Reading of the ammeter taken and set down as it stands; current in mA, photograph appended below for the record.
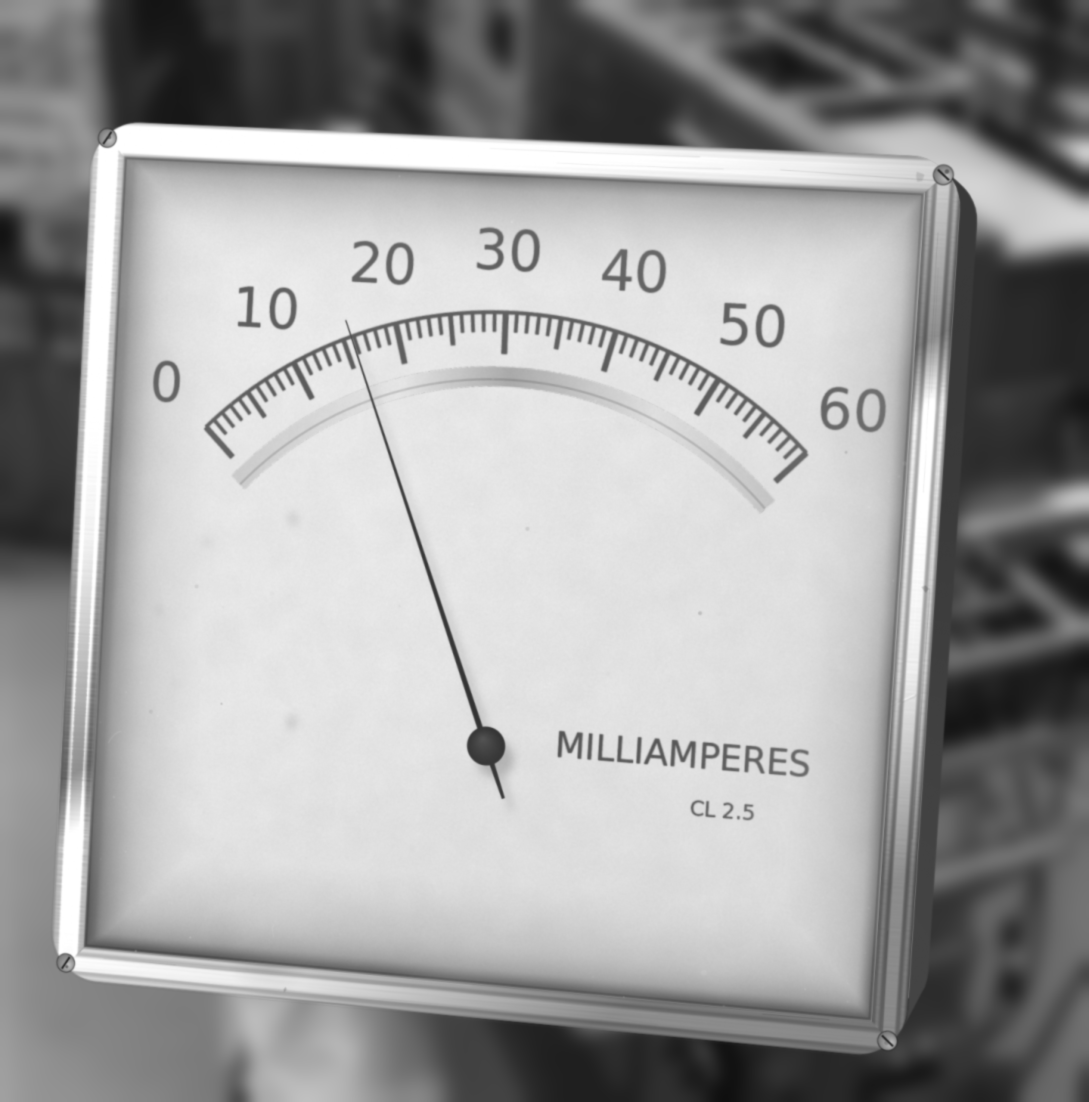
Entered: 16 mA
